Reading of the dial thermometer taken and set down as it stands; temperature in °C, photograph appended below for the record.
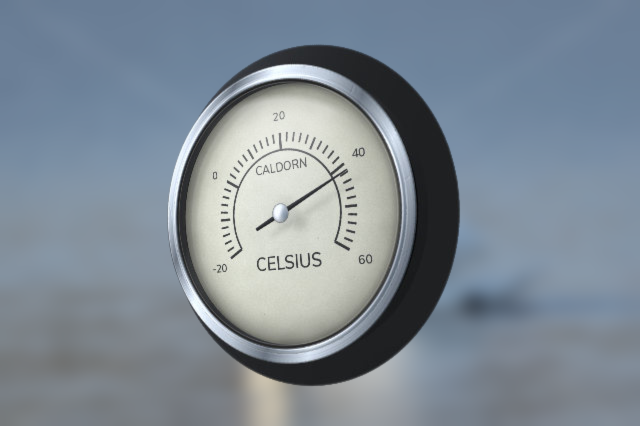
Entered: 42 °C
